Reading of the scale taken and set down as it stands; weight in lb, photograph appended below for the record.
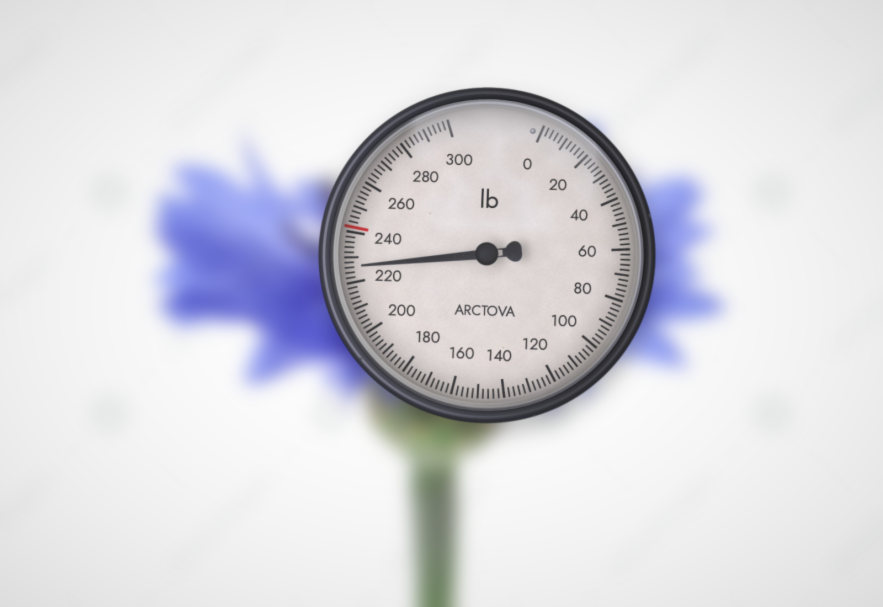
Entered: 226 lb
